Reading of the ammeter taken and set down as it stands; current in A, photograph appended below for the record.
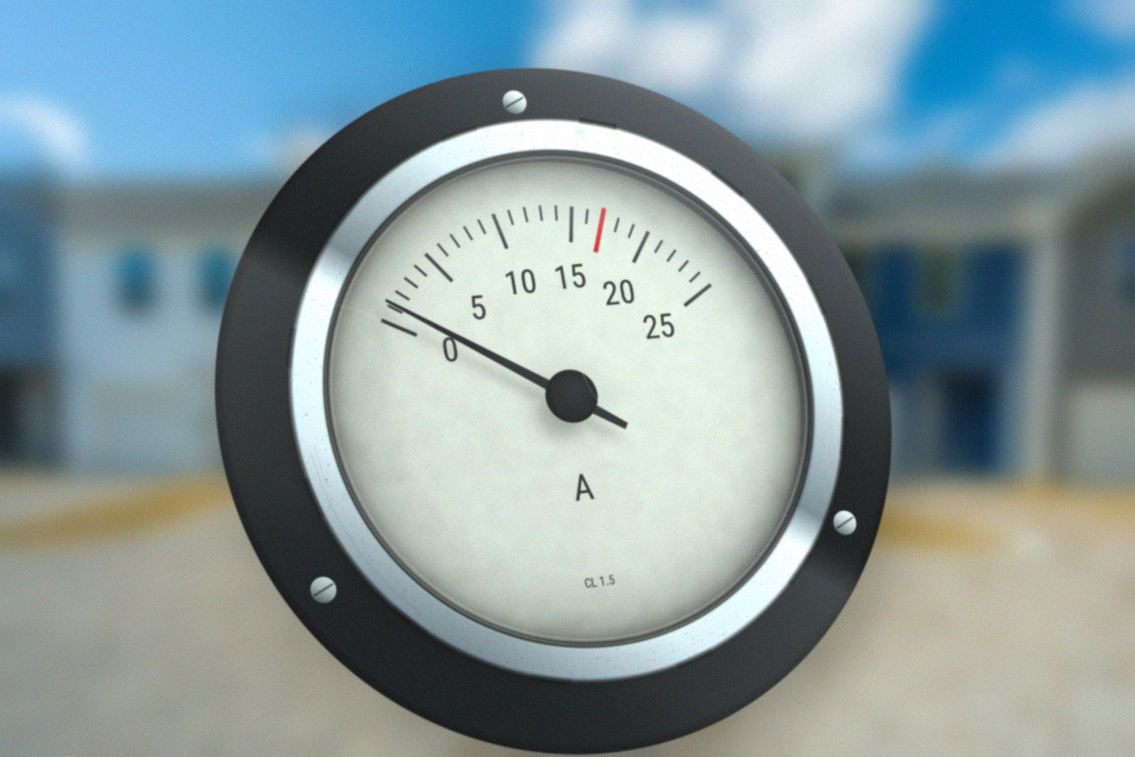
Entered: 1 A
